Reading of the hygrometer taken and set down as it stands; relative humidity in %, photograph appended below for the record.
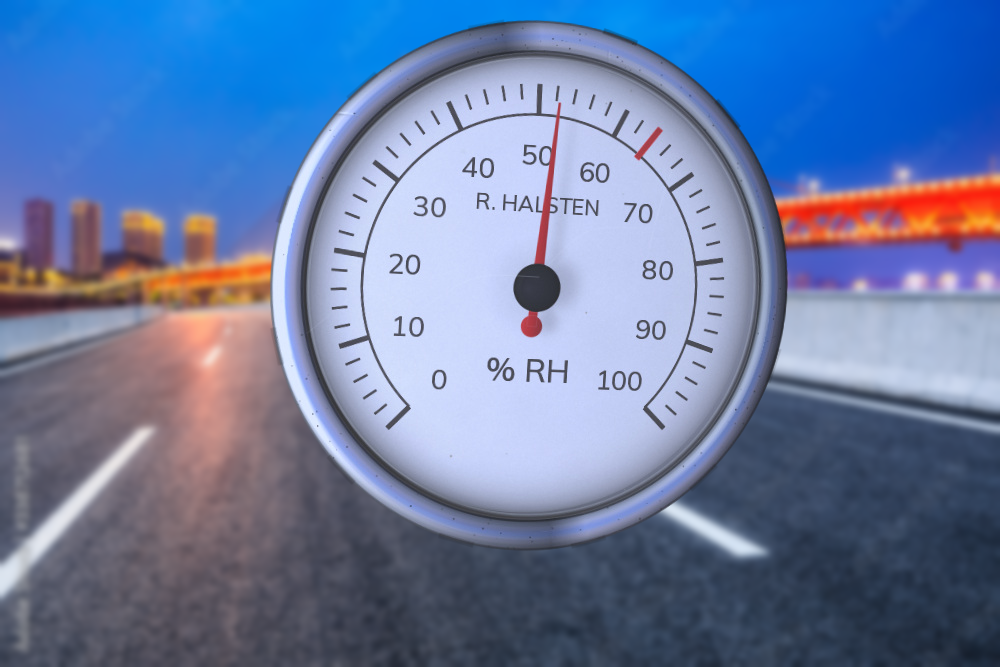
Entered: 52 %
